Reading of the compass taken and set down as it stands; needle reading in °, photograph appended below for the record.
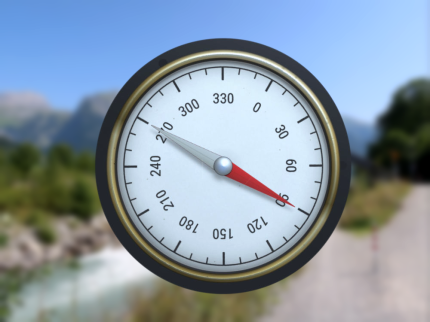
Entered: 90 °
